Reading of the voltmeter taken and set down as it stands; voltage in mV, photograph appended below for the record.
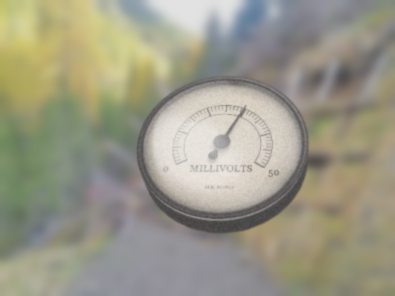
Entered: 30 mV
